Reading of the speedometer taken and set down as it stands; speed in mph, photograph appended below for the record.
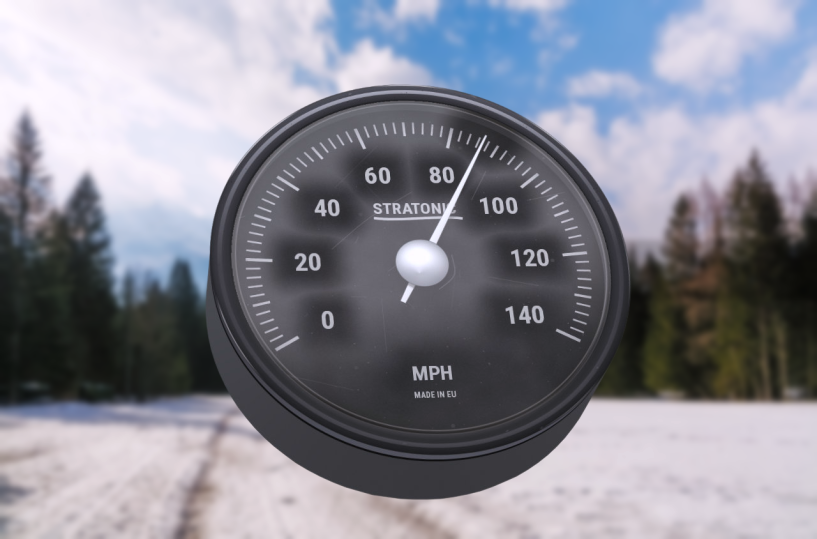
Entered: 87 mph
